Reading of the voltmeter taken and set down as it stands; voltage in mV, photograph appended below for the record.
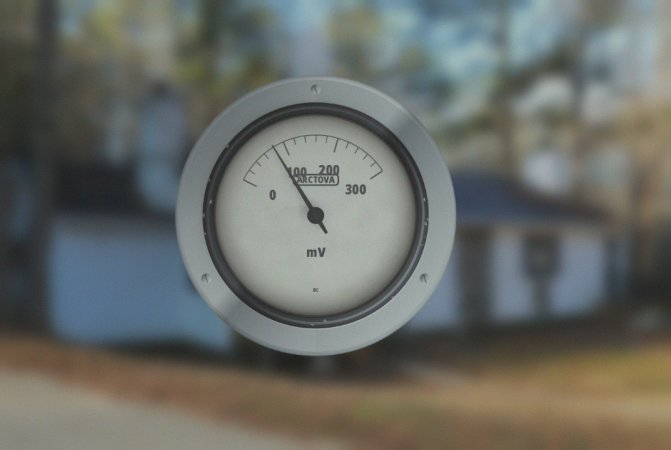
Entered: 80 mV
